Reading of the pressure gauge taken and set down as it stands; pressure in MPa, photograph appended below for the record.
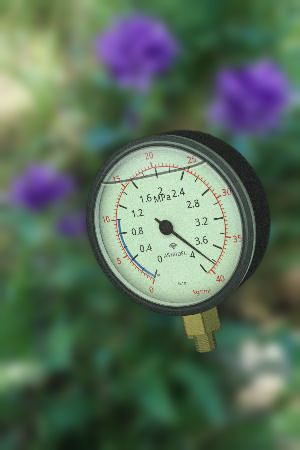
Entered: 3.8 MPa
